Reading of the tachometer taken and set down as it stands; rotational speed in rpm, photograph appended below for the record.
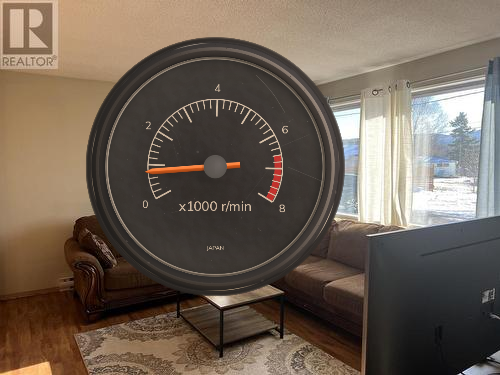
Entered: 800 rpm
